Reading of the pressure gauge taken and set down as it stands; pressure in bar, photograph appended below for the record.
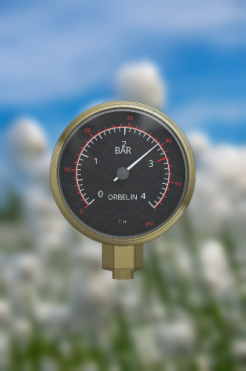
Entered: 2.7 bar
